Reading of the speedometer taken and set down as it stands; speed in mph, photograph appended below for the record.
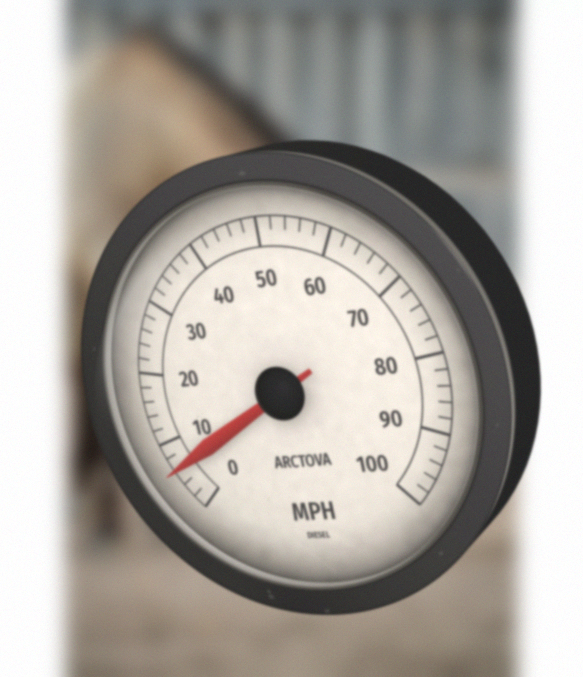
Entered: 6 mph
